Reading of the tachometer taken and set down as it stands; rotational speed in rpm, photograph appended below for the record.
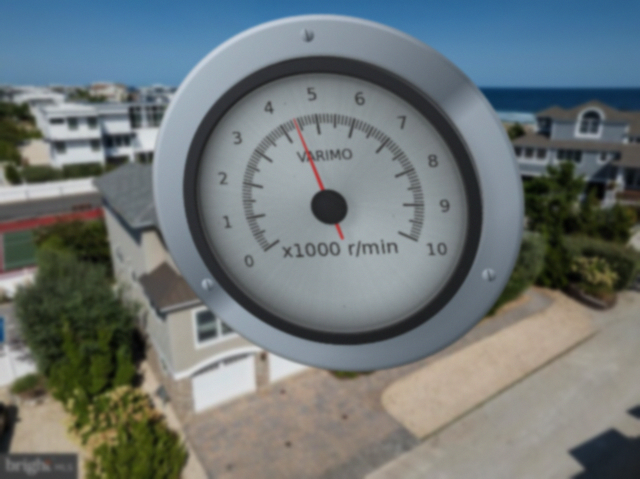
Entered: 4500 rpm
